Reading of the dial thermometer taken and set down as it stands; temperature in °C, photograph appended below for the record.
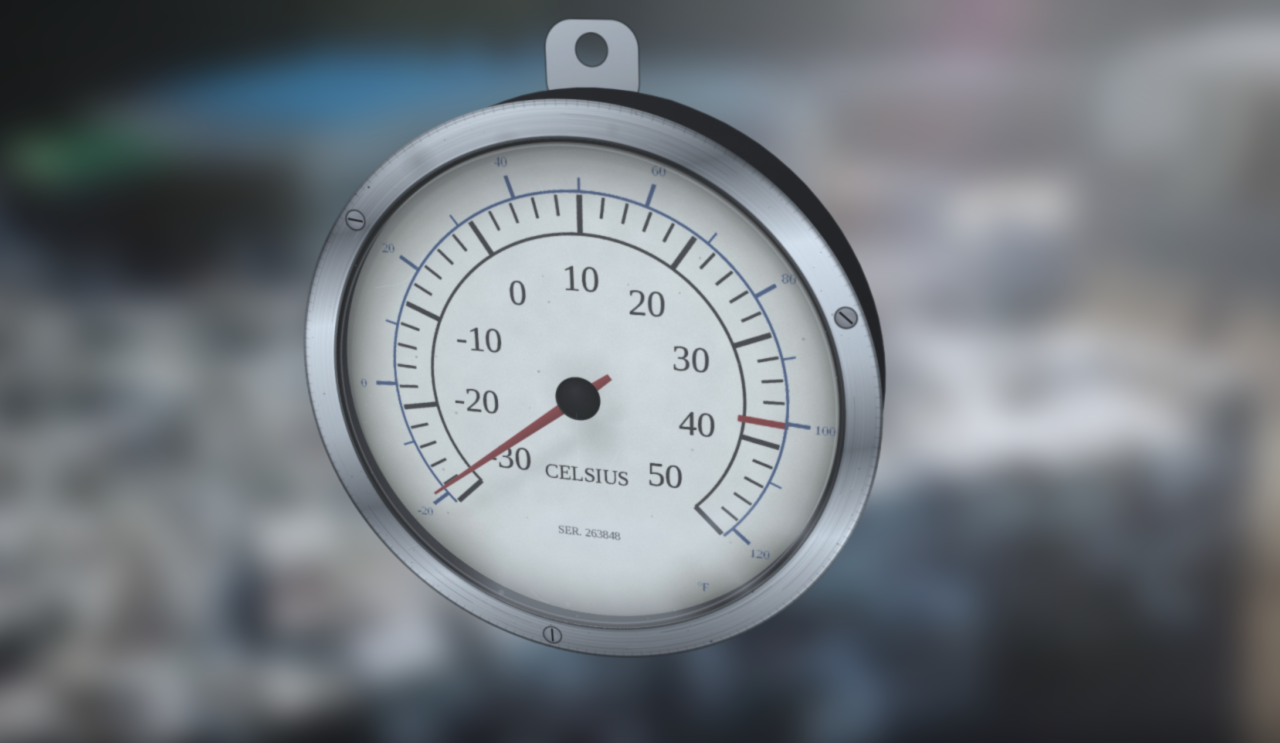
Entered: -28 °C
